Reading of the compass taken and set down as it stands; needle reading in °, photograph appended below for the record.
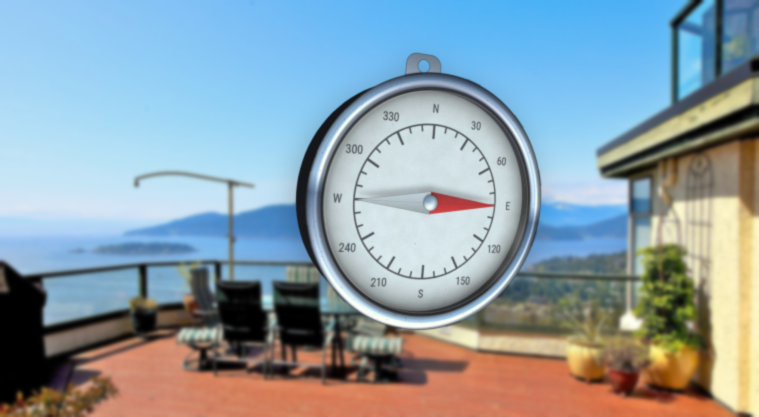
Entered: 90 °
